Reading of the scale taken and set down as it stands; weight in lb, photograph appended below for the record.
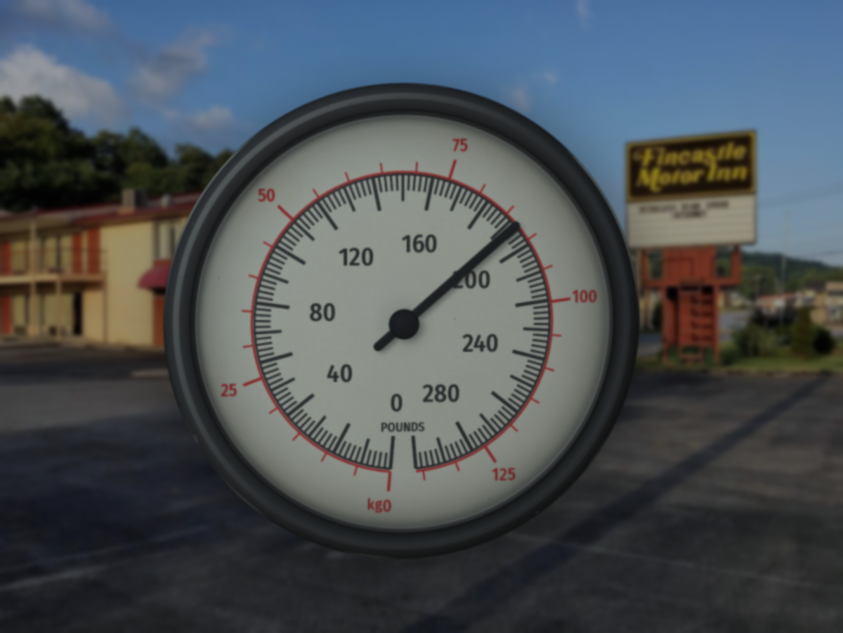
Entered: 192 lb
